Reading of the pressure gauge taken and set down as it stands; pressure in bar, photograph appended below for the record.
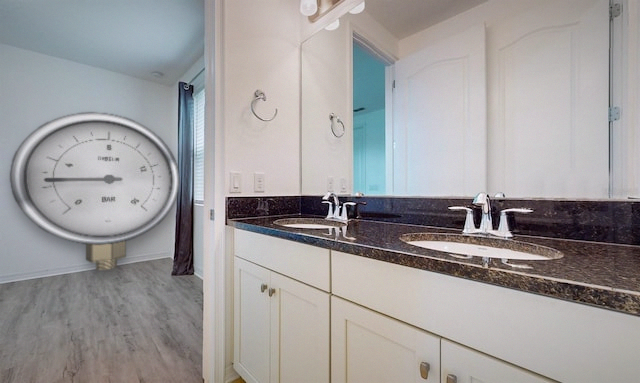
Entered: 2.5 bar
